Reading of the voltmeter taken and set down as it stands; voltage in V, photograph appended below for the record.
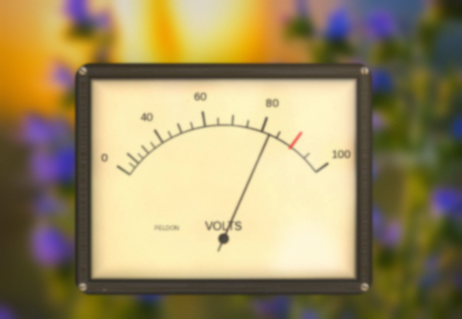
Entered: 82.5 V
